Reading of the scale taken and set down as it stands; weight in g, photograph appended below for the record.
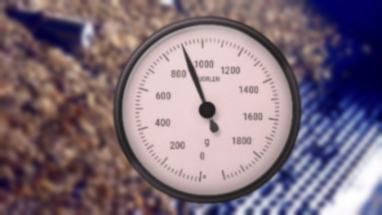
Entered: 900 g
